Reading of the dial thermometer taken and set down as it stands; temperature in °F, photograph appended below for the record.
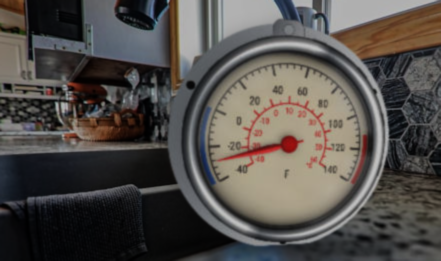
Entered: -28 °F
